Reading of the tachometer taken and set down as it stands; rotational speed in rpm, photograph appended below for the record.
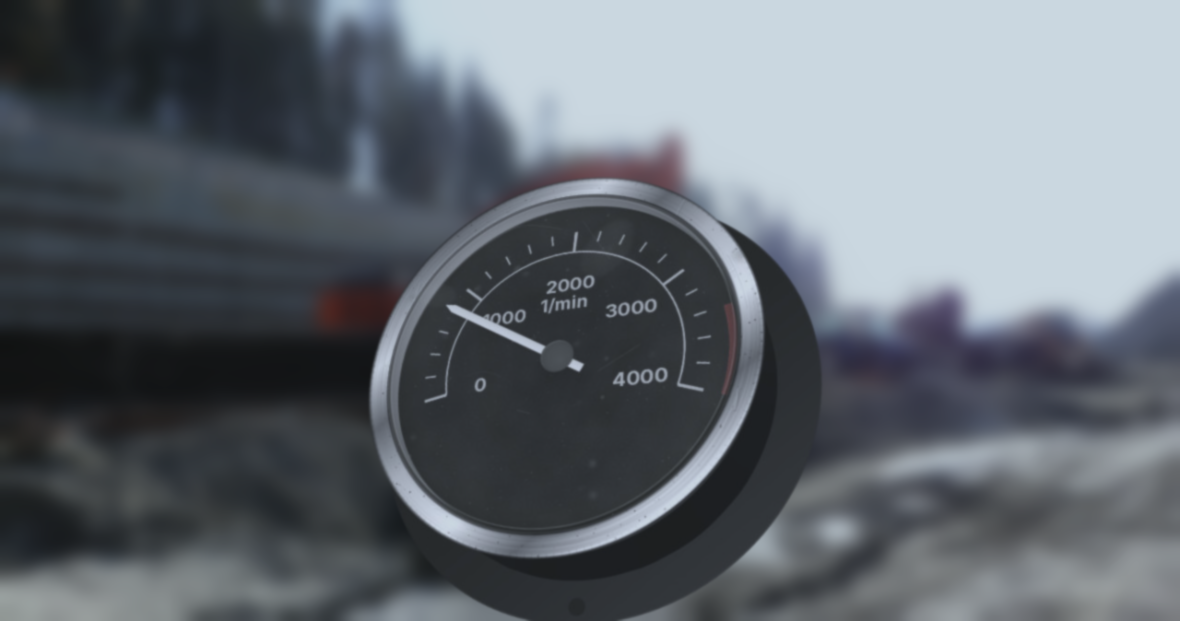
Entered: 800 rpm
